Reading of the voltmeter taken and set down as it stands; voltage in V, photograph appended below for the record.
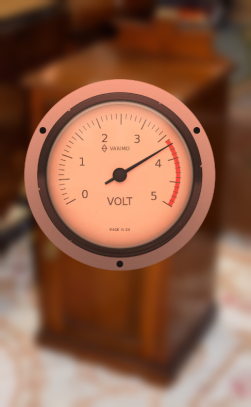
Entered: 3.7 V
